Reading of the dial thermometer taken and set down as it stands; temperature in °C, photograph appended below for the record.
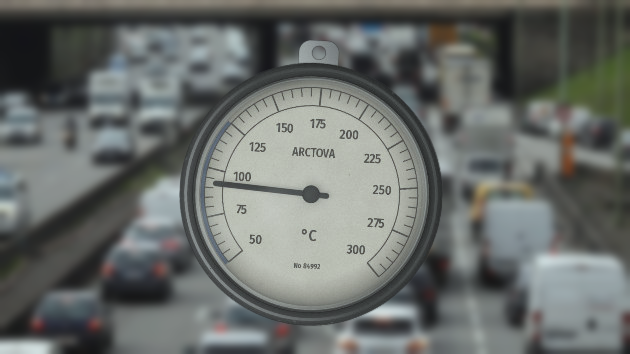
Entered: 92.5 °C
